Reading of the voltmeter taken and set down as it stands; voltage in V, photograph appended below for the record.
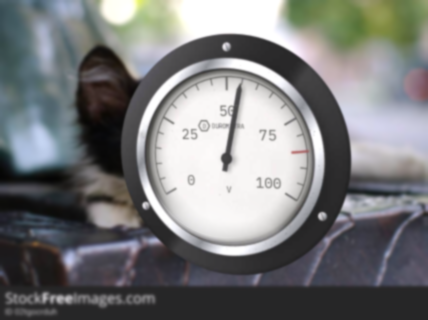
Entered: 55 V
